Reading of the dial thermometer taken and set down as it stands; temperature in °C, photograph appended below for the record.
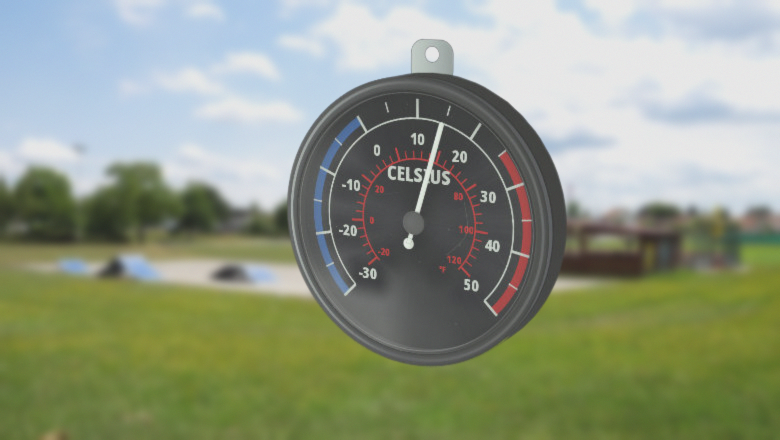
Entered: 15 °C
